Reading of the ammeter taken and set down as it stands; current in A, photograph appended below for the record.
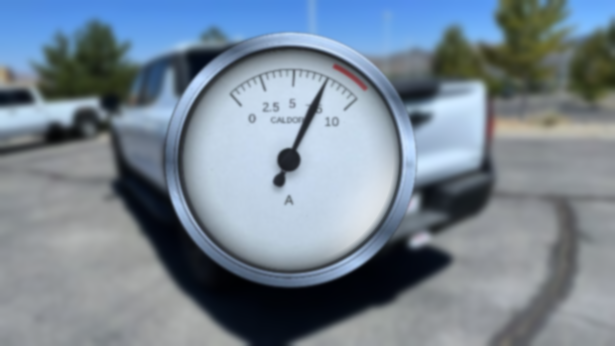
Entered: 7.5 A
